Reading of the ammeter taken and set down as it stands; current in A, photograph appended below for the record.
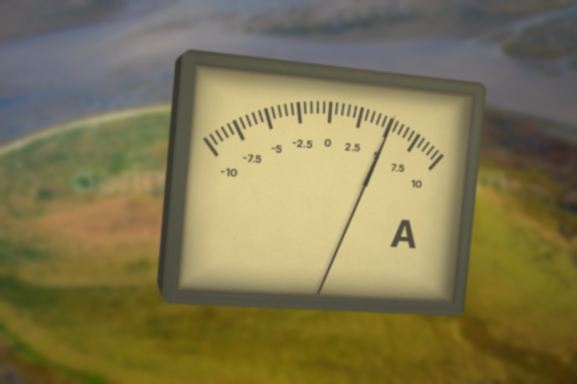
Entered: 5 A
